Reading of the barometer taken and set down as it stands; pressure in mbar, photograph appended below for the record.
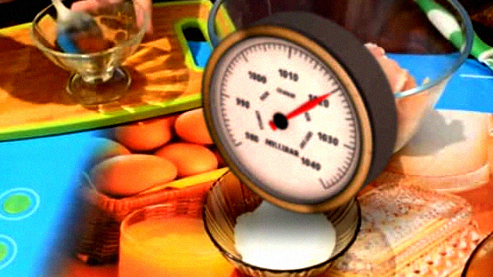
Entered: 1020 mbar
